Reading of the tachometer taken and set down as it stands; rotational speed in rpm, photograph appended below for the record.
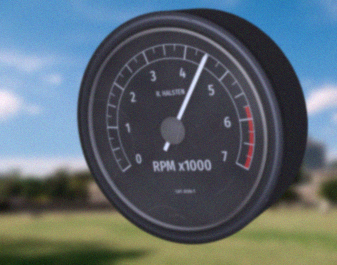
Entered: 4500 rpm
